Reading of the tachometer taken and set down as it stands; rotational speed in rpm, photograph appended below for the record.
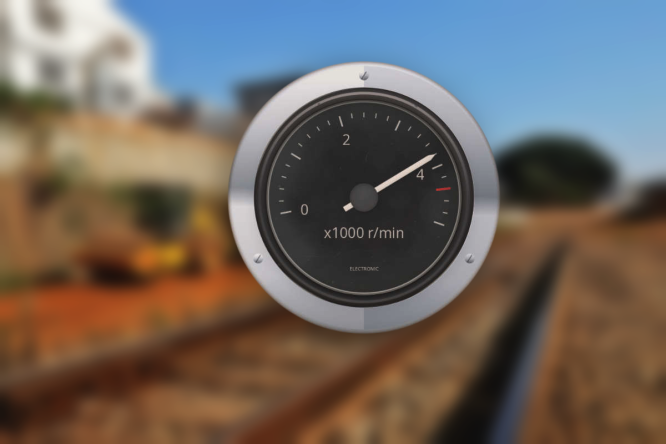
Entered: 3800 rpm
